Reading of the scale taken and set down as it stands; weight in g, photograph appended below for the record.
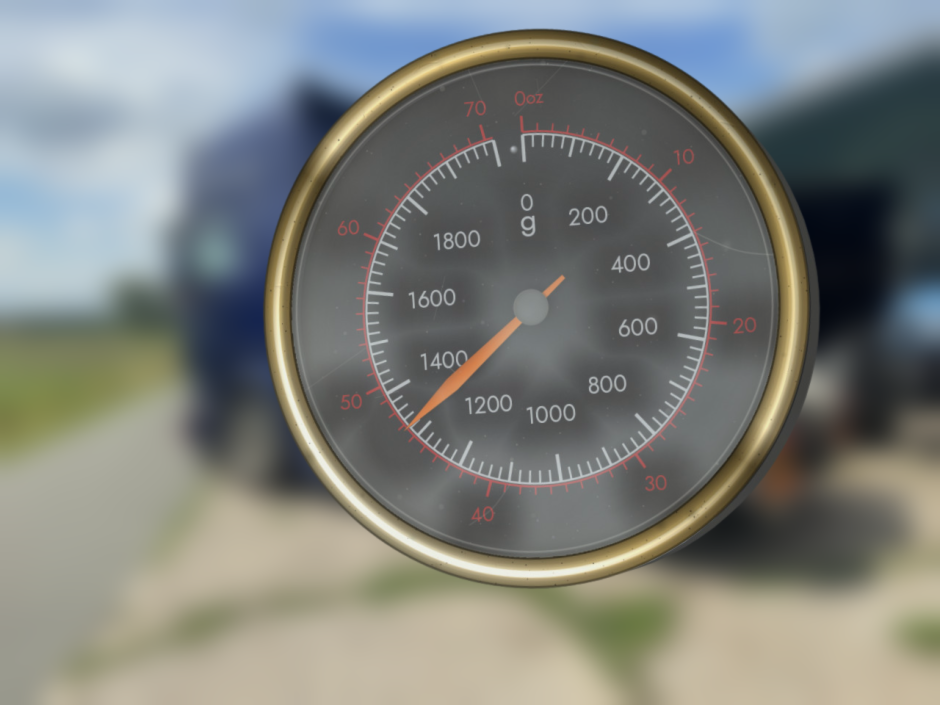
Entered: 1320 g
